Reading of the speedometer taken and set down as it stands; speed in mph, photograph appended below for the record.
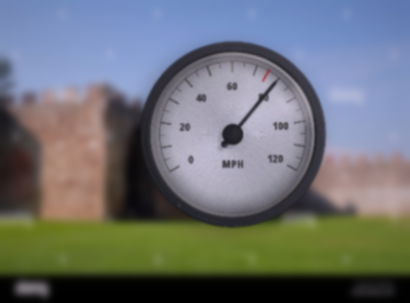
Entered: 80 mph
